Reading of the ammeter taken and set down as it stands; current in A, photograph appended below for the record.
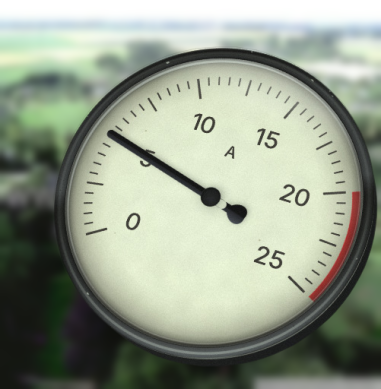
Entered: 5 A
